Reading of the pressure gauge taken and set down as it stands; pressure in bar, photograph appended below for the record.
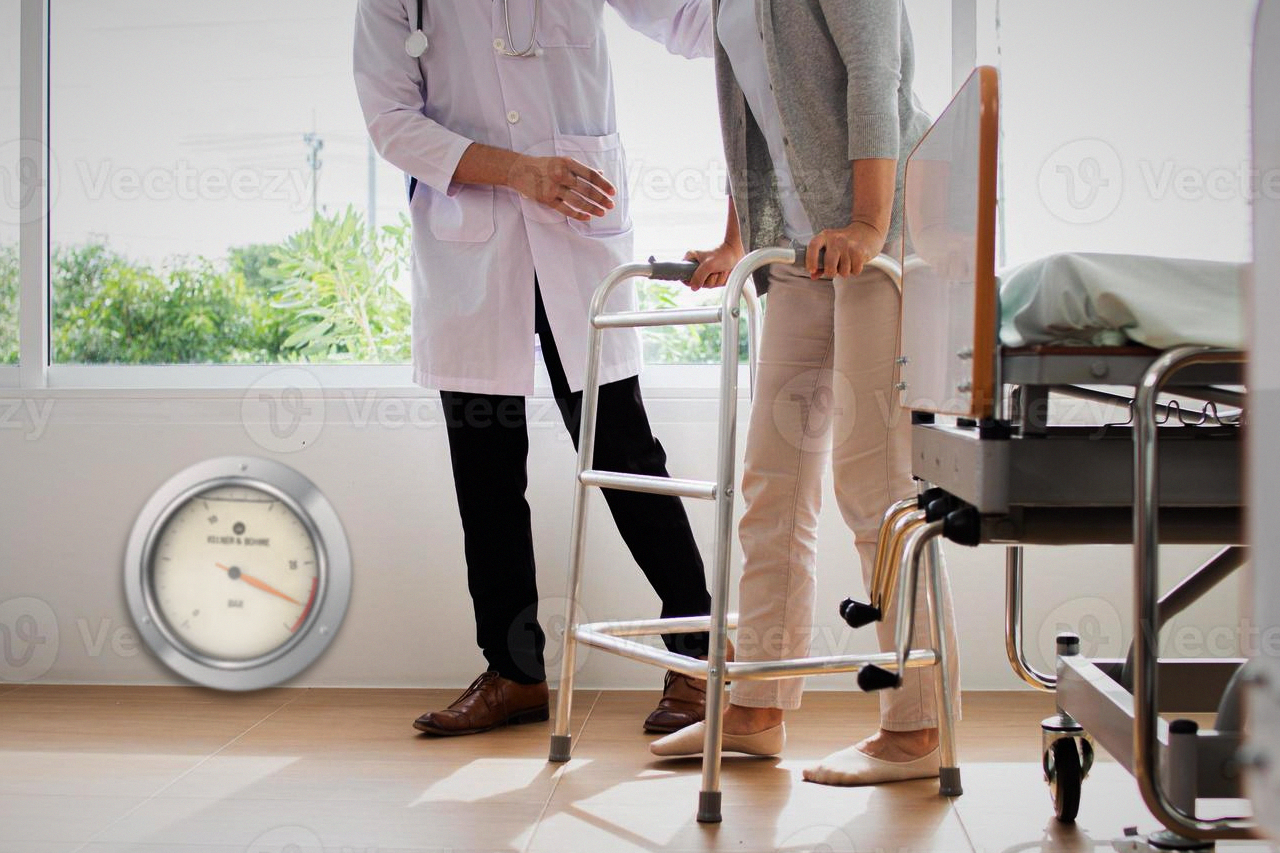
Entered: 23 bar
